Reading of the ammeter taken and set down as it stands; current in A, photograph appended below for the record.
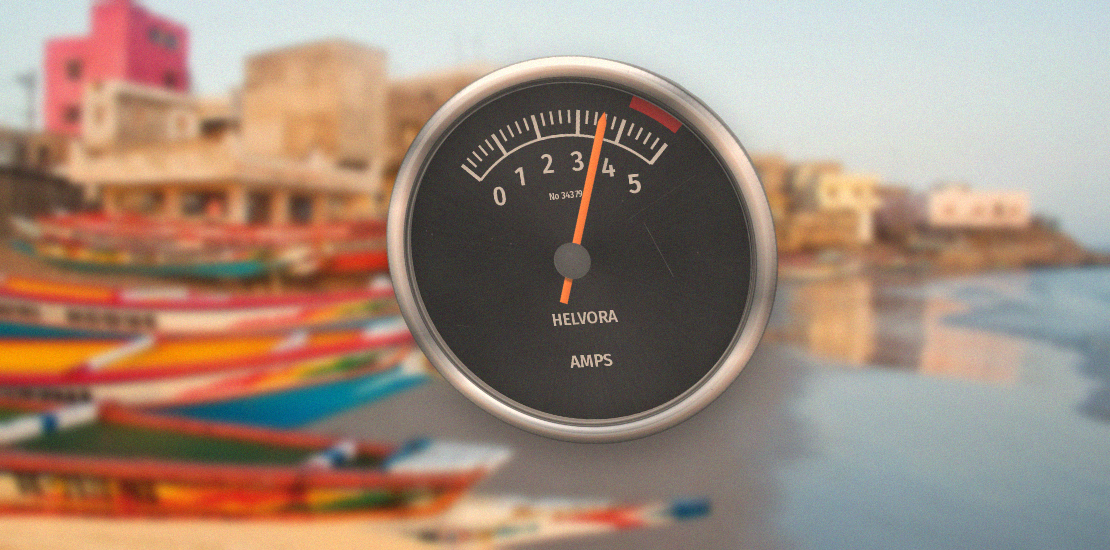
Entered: 3.6 A
